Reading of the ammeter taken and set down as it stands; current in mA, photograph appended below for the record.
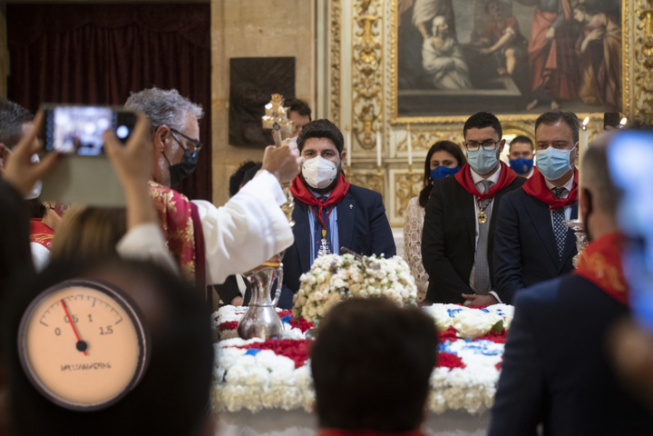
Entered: 0.5 mA
